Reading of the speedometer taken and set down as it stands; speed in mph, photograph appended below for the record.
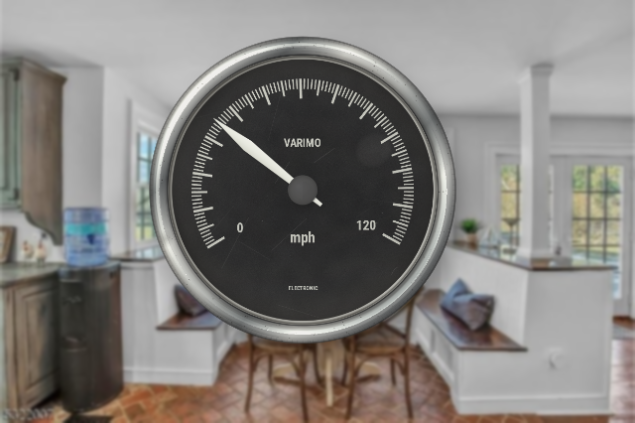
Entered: 35 mph
